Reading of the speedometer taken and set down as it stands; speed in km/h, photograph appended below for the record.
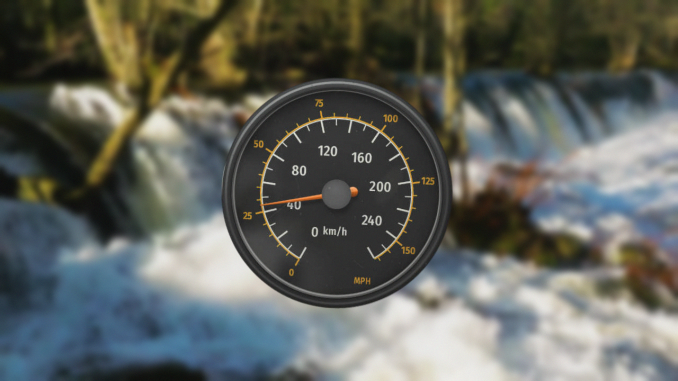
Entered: 45 km/h
